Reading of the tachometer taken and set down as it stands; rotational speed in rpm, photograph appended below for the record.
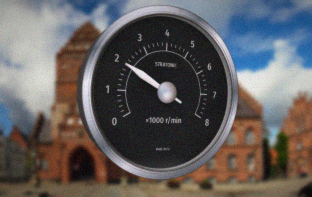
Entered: 2000 rpm
